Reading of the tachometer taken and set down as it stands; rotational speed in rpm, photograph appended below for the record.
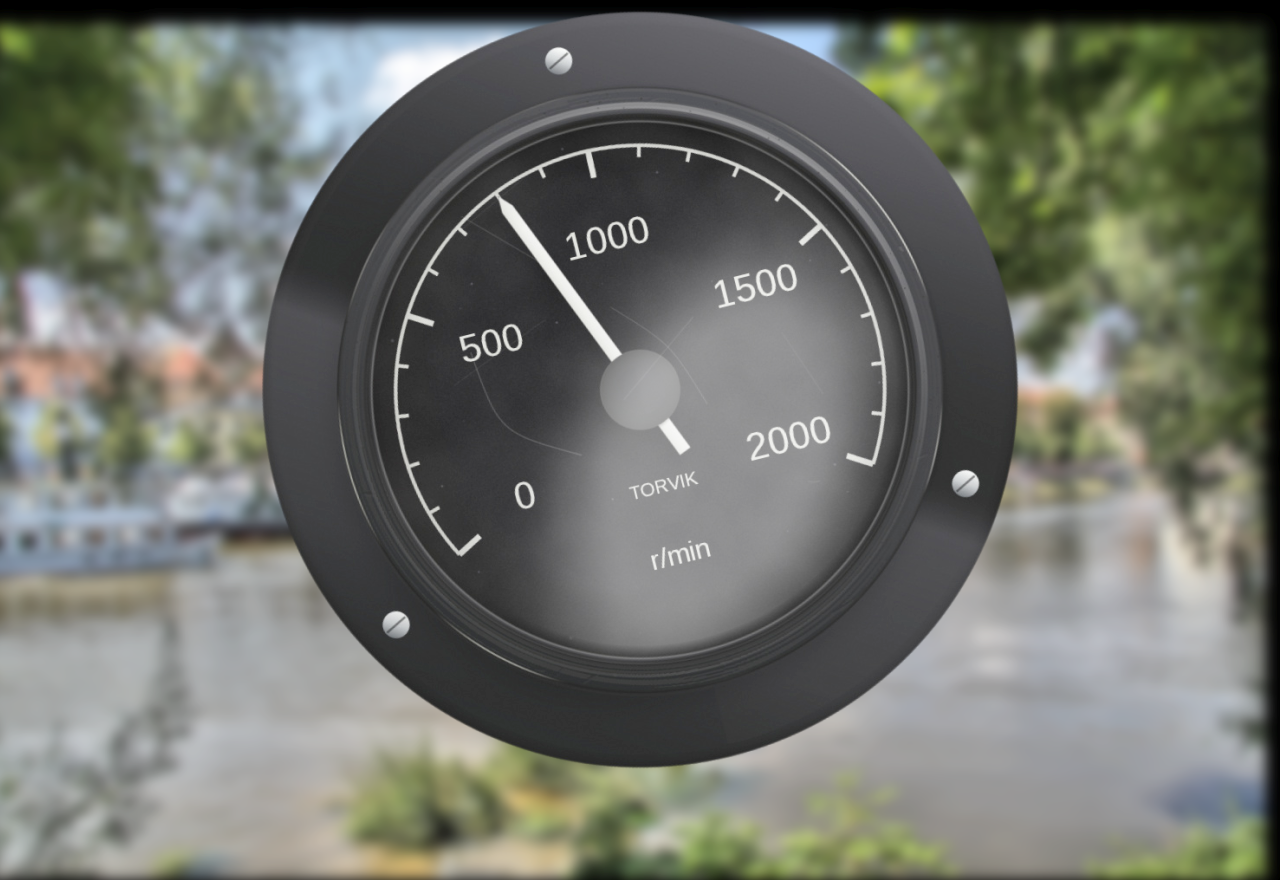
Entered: 800 rpm
